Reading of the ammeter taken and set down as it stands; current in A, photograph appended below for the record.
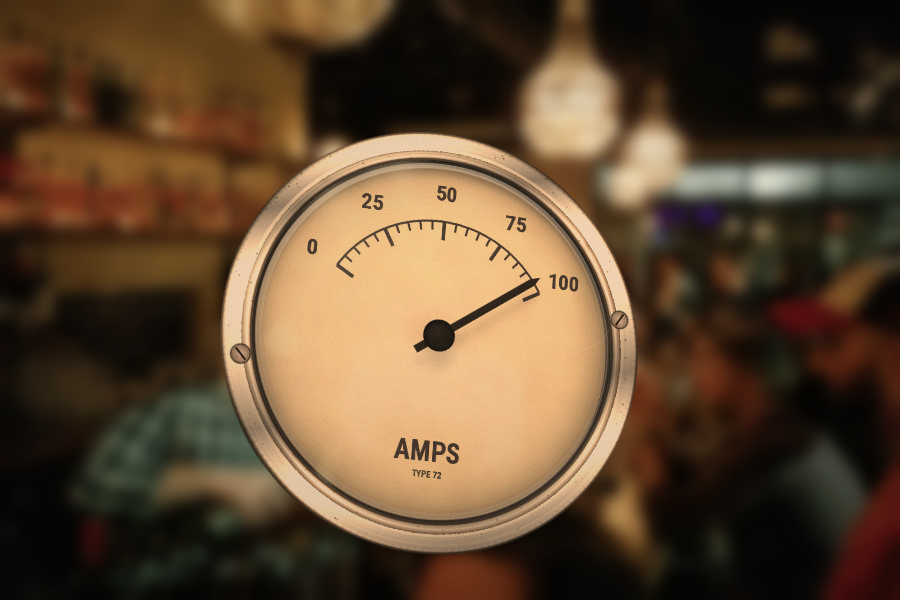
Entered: 95 A
